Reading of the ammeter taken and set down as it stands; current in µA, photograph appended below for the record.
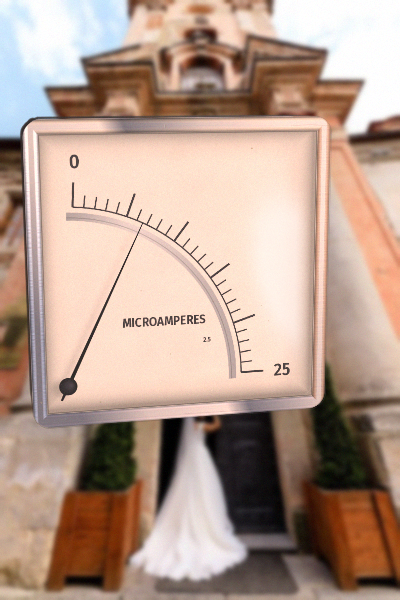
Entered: 6.5 µA
